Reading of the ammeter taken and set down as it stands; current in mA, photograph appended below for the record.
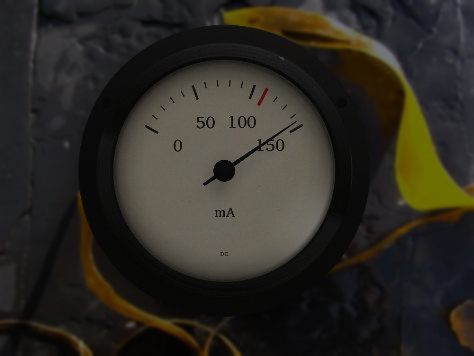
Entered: 145 mA
